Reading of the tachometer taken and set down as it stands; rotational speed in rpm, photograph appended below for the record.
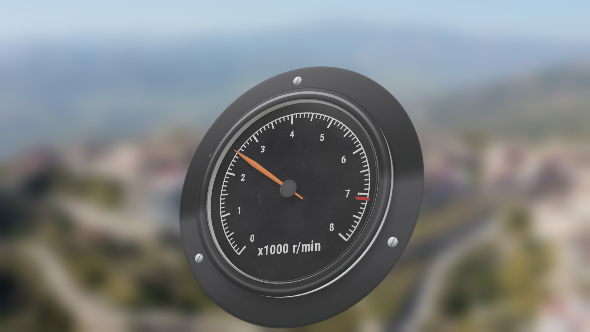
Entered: 2500 rpm
